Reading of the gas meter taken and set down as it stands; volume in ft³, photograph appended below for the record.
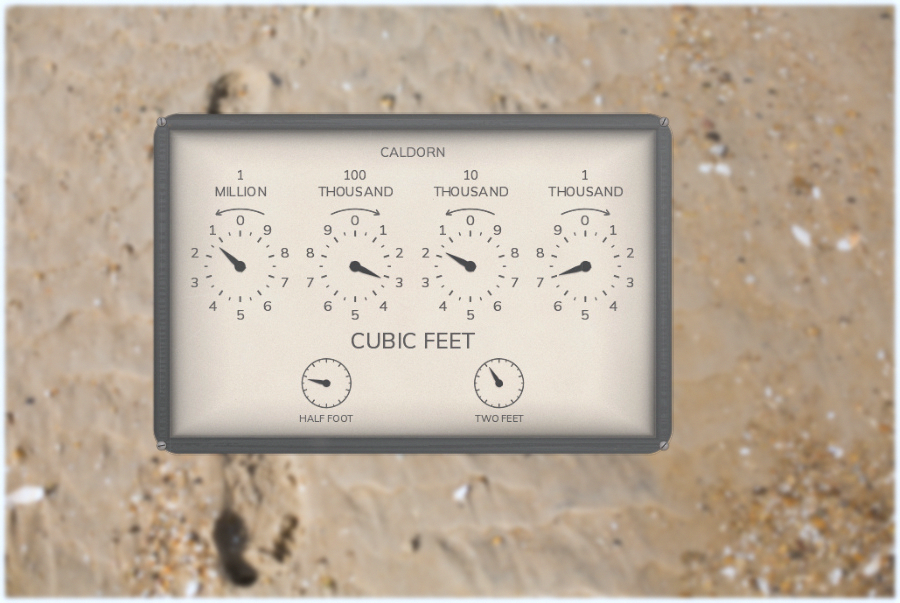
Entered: 131700 ft³
